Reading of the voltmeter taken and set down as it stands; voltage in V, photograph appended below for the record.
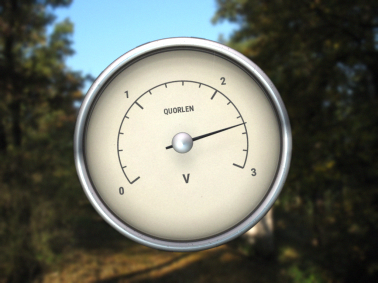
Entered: 2.5 V
